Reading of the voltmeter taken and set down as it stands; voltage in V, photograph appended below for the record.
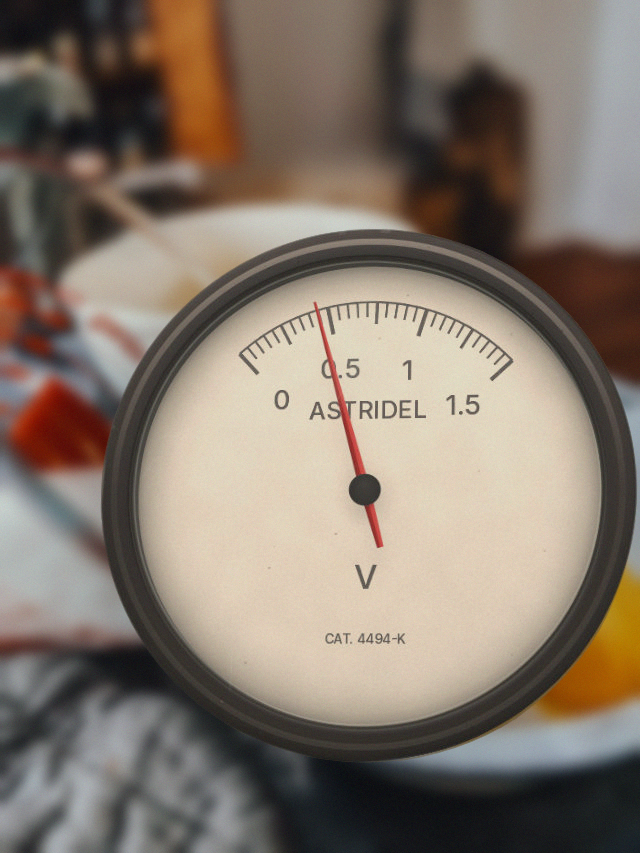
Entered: 0.45 V
